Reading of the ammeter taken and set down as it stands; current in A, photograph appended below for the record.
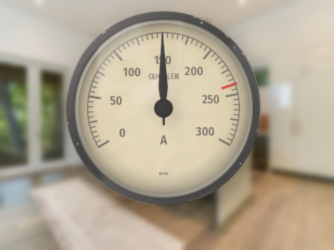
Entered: 150 A
